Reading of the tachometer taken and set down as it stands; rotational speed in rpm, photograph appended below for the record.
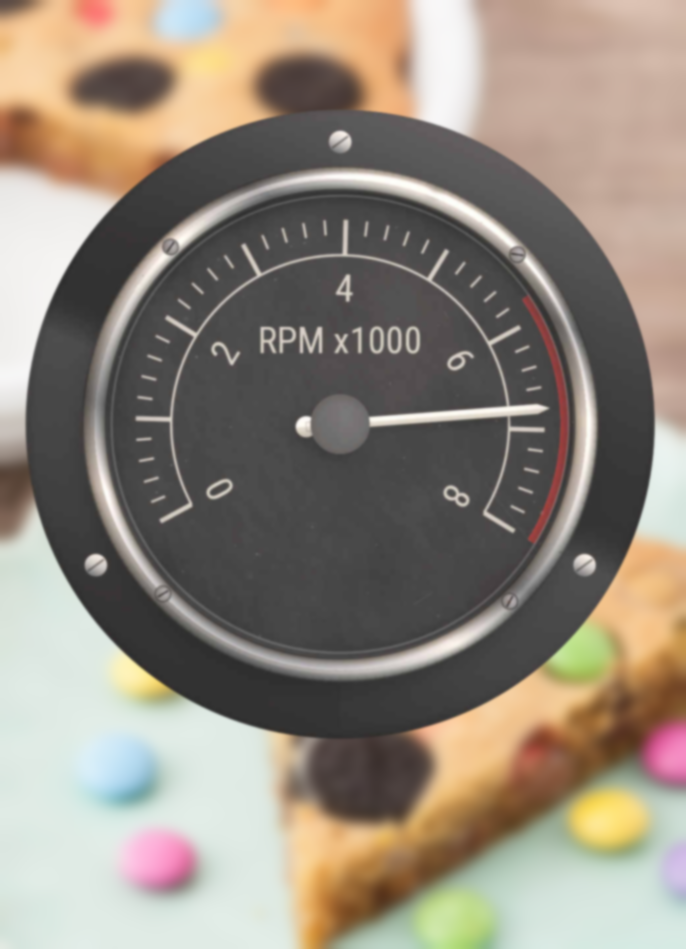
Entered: 6800 rpm
